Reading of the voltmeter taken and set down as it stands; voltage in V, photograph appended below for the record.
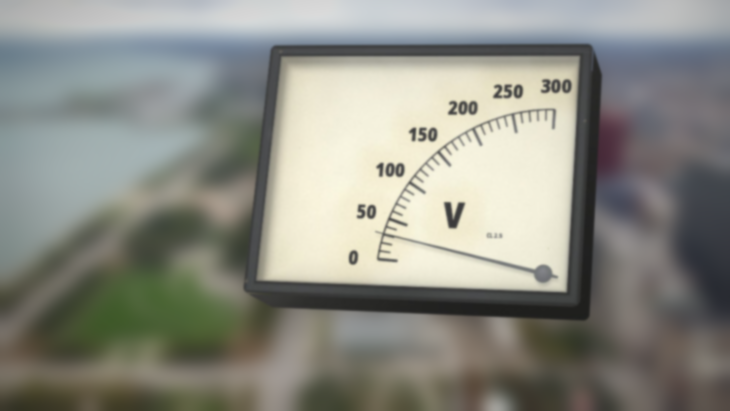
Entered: 30 V
